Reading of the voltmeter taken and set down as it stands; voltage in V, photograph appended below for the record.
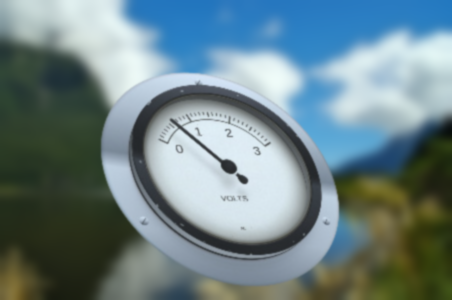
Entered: 0.5 V
